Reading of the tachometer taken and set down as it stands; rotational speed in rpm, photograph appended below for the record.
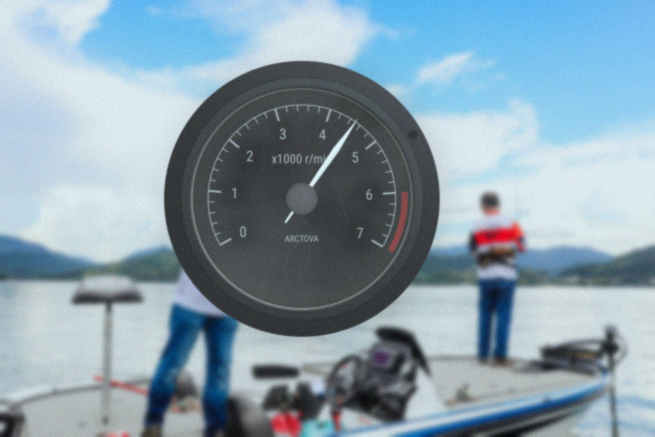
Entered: 4500 rpm
